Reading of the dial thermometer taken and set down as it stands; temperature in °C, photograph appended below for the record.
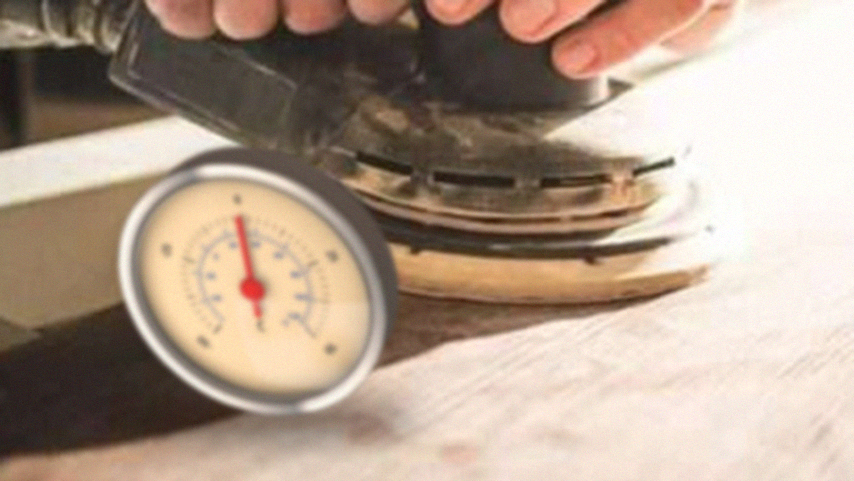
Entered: 0 °C
